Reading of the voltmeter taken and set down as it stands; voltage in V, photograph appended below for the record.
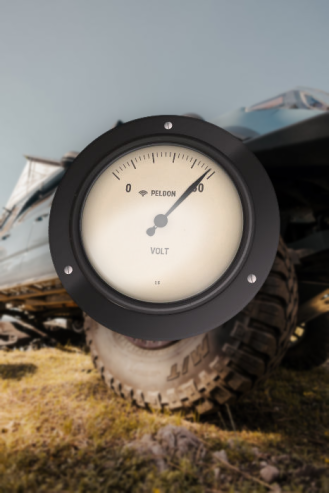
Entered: 48 V
